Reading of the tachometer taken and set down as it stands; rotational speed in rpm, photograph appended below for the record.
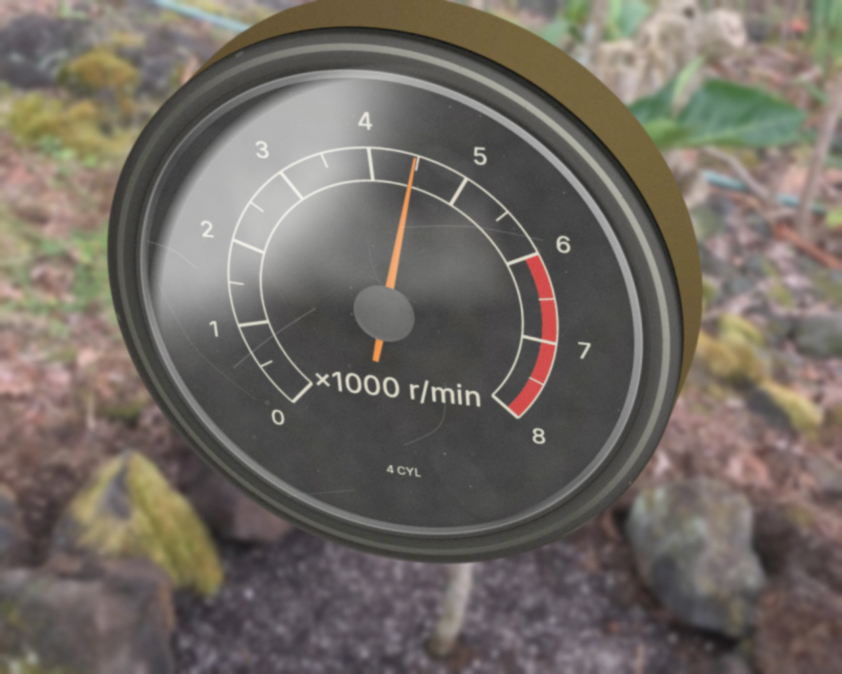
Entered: 4500 rpm
